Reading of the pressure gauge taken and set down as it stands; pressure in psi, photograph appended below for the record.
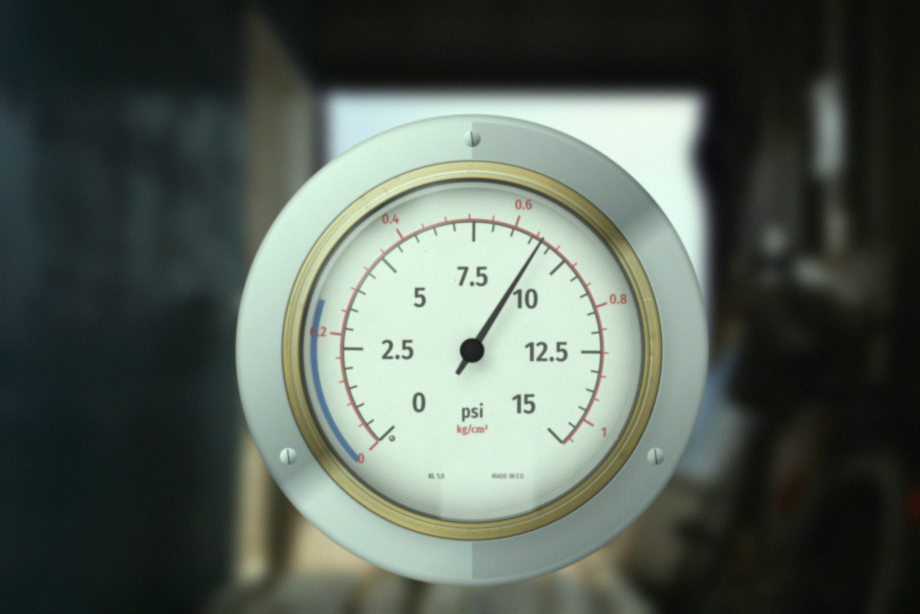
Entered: 9.25 psi
